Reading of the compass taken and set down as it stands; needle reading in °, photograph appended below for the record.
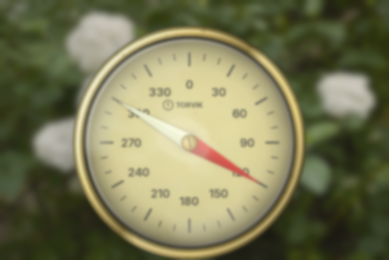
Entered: 120 °
